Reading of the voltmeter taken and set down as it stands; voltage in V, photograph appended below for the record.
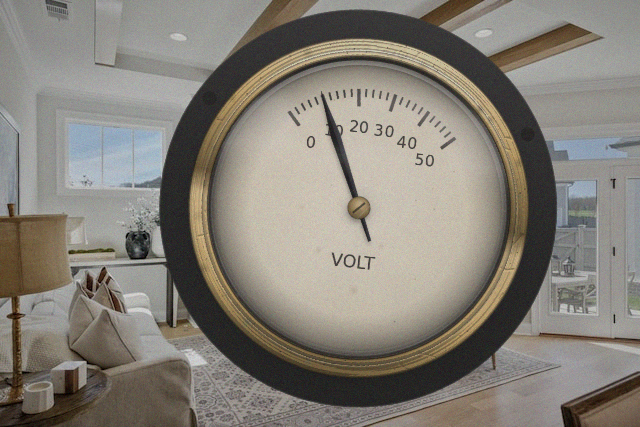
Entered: 10 V
